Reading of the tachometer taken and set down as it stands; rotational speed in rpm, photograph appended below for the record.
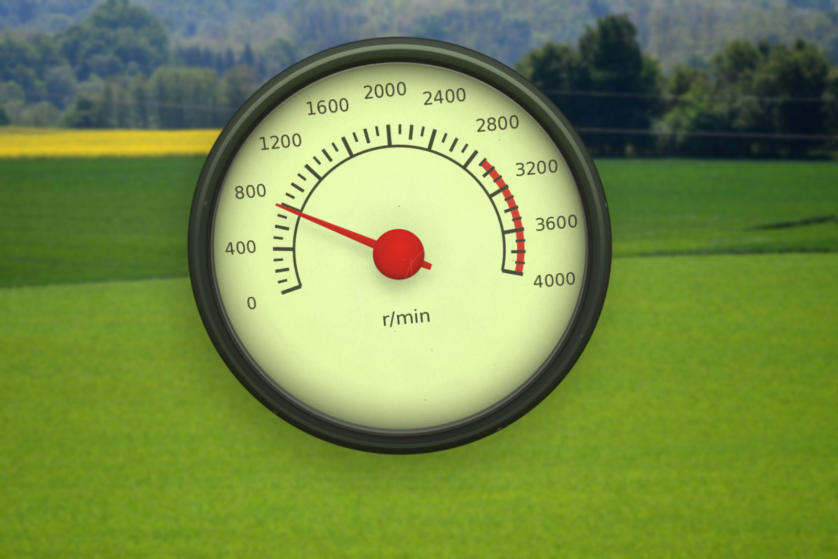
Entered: 800 rpm
